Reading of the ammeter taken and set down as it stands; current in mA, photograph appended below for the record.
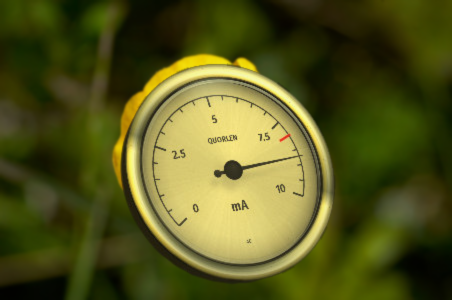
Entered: 8.75 mA
